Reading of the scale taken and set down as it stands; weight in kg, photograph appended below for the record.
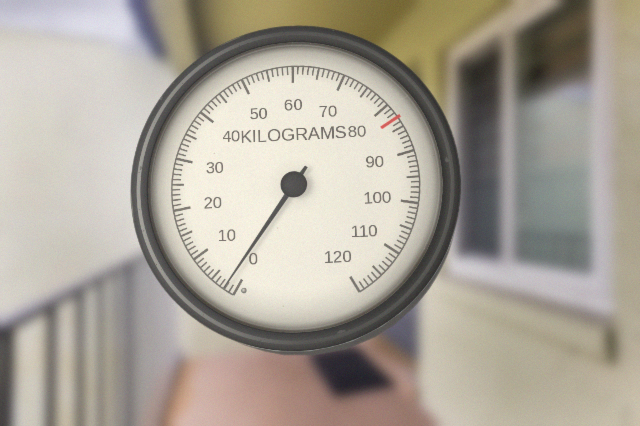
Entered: 2 kg
